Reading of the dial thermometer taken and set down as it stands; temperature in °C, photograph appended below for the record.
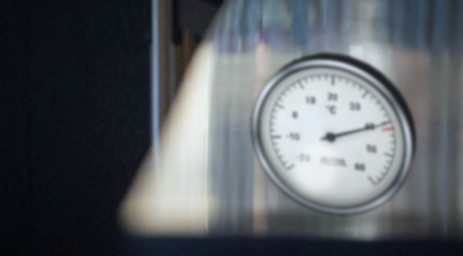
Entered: 40 °C
